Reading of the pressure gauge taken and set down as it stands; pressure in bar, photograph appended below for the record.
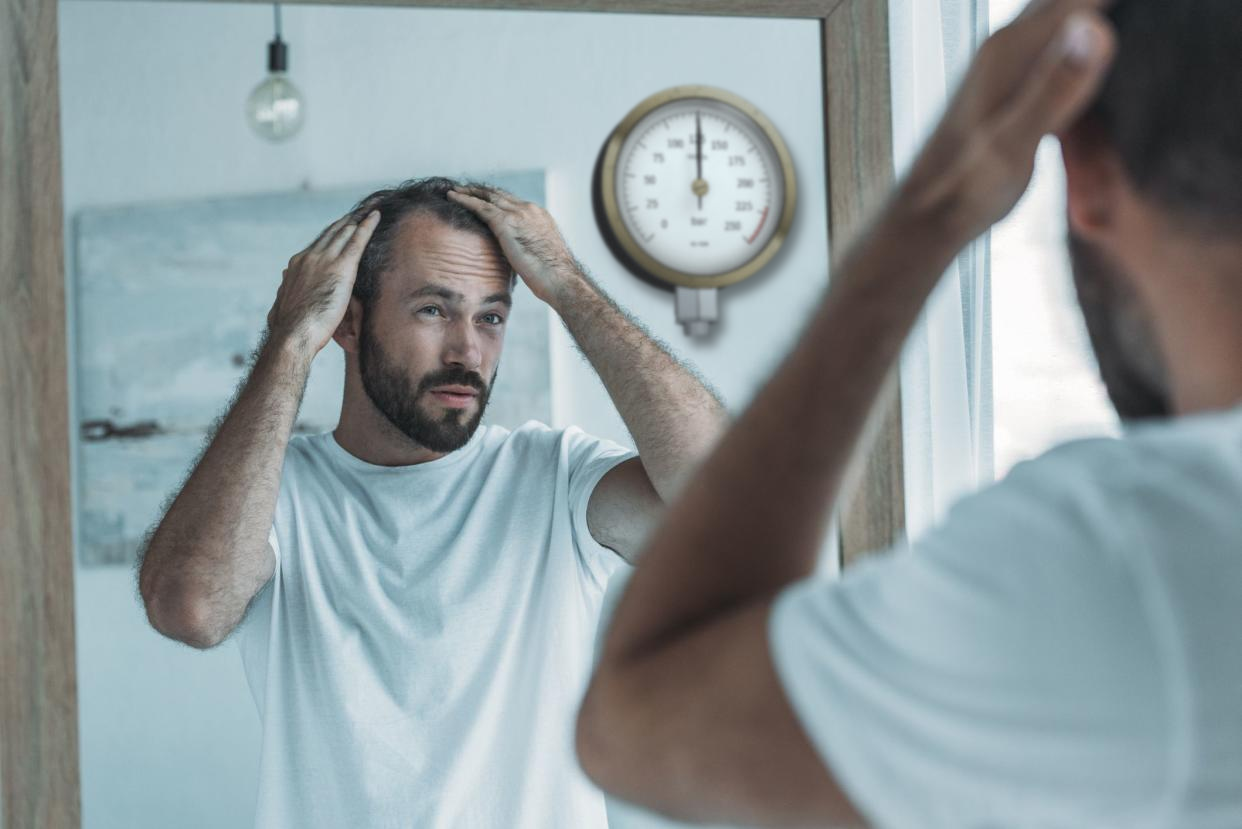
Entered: 125 bar
